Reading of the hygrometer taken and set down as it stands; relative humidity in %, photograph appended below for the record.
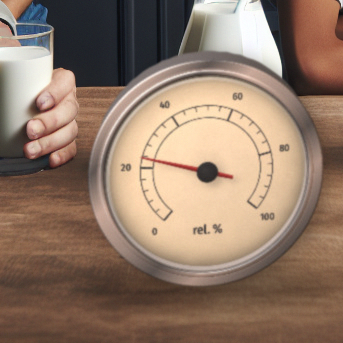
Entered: 24 %
